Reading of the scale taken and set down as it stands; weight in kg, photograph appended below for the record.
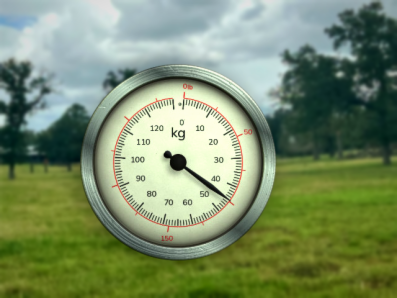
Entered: 45 kg
